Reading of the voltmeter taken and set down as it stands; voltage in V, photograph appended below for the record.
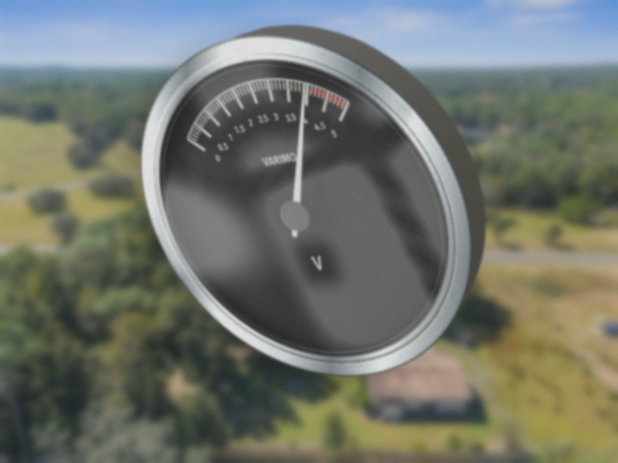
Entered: 4 V
